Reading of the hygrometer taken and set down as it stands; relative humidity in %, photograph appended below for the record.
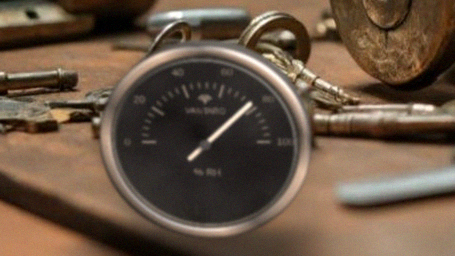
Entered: 76 %
